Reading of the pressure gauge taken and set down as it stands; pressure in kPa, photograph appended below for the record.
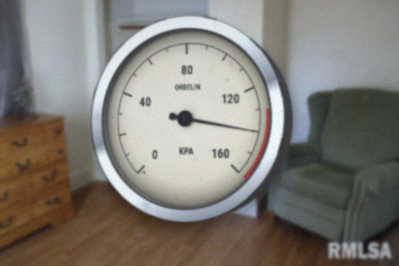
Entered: 140 kPa
